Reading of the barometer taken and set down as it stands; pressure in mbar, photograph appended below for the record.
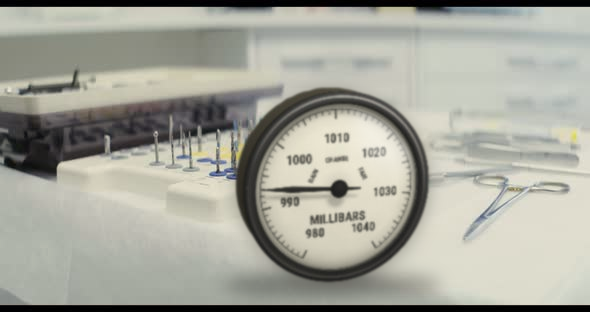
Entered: 993 mbar
